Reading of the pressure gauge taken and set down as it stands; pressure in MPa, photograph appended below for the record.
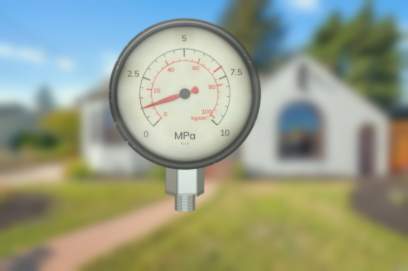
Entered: 1 MPa
